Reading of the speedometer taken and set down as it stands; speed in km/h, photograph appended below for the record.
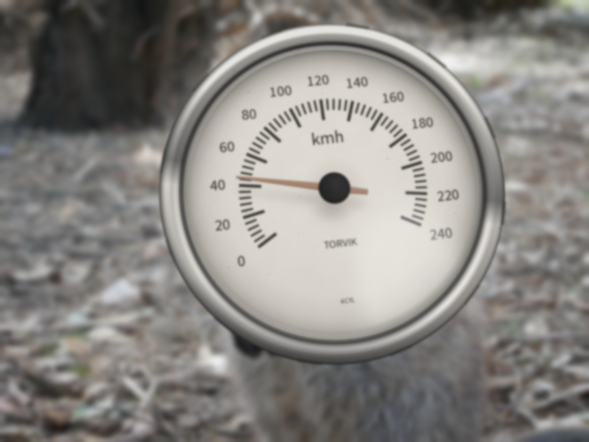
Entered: 44 km/h
